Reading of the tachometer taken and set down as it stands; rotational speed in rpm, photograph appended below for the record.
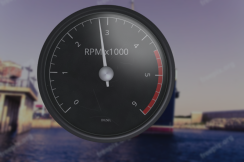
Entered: 2800 rpm
